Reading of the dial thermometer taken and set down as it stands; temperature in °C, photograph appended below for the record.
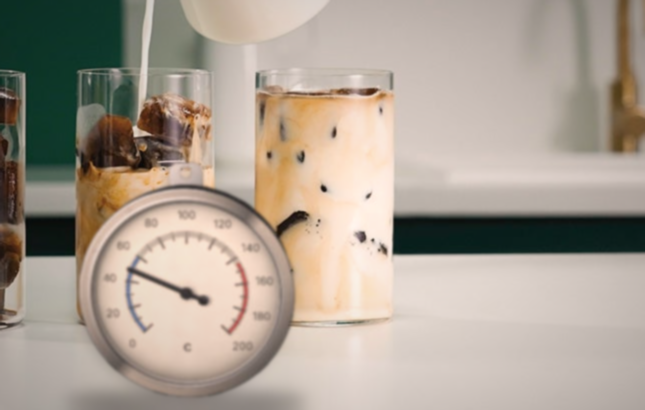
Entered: 50 °C
